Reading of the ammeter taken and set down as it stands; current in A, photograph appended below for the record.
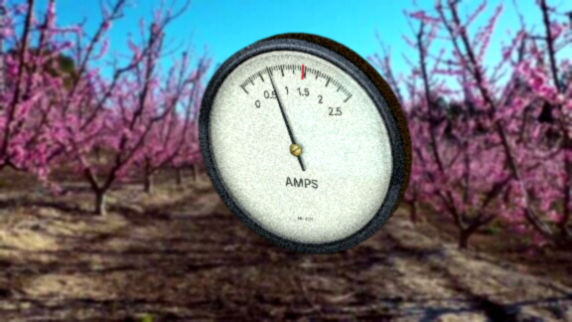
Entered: 0.75 A
